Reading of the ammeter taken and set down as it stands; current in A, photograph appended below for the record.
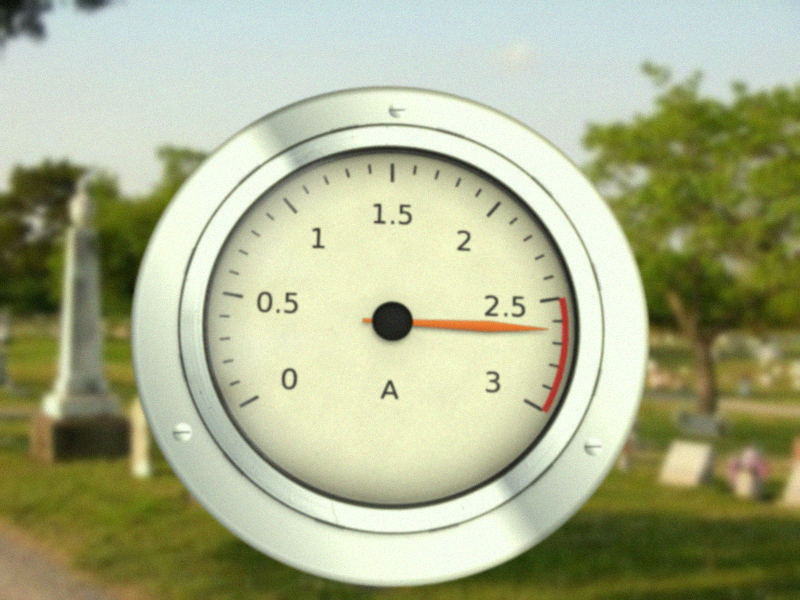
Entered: 2.65 A
